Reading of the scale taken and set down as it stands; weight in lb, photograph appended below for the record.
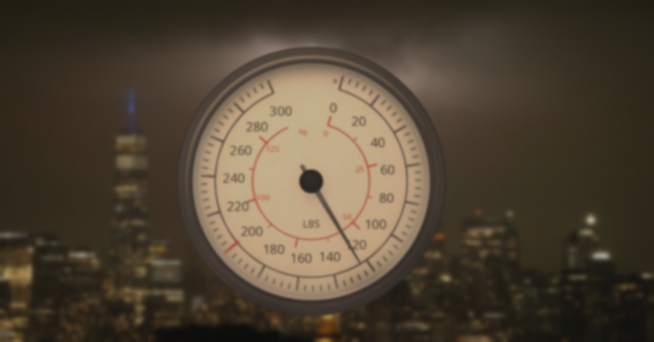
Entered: 124 lb
